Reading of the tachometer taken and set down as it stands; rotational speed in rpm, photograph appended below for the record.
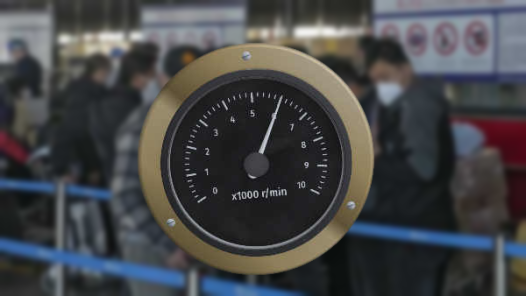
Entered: 6000 rpm
